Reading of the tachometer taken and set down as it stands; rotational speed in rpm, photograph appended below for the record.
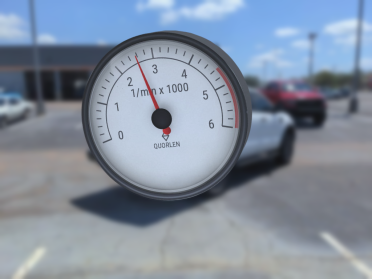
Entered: 2600 rpm
